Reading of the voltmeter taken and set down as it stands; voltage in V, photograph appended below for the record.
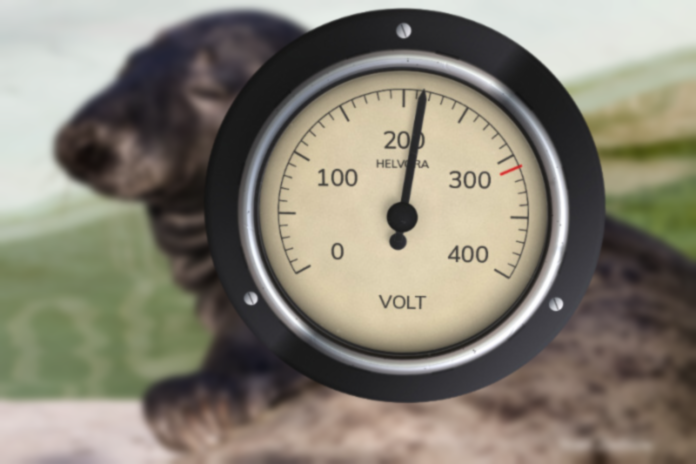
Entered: 215 V
